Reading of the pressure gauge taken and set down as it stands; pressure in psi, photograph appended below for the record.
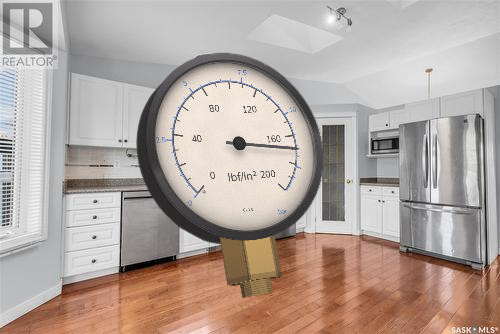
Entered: 170 psi
